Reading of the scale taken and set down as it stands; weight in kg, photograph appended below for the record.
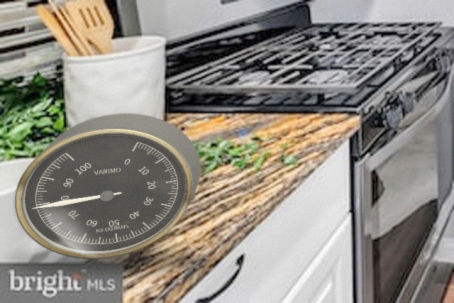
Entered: 80 kg
